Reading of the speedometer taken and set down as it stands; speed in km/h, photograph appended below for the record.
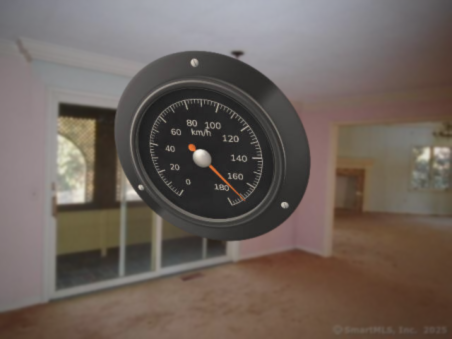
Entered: 170 km/h
